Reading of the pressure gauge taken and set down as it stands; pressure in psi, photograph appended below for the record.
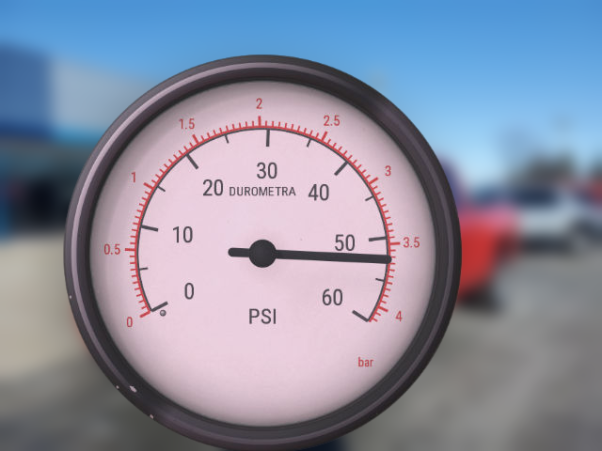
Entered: 52.5 psi
